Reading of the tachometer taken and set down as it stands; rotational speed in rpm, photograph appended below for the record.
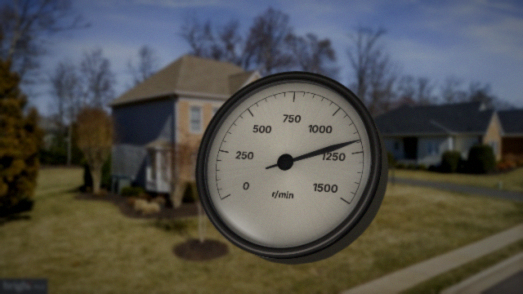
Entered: 1200 rpm
